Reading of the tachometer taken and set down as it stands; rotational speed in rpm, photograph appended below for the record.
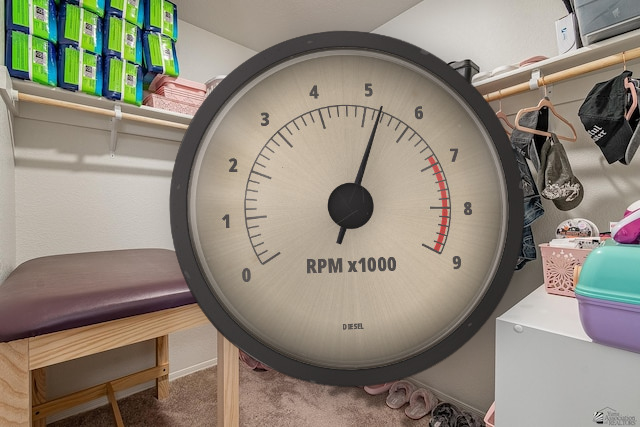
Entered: 5300 rpm
